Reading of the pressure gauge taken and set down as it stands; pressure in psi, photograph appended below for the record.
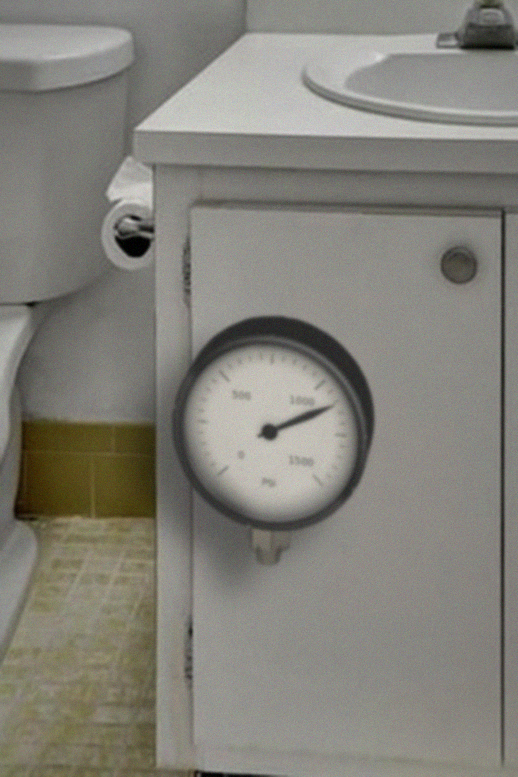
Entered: 1100 psi
